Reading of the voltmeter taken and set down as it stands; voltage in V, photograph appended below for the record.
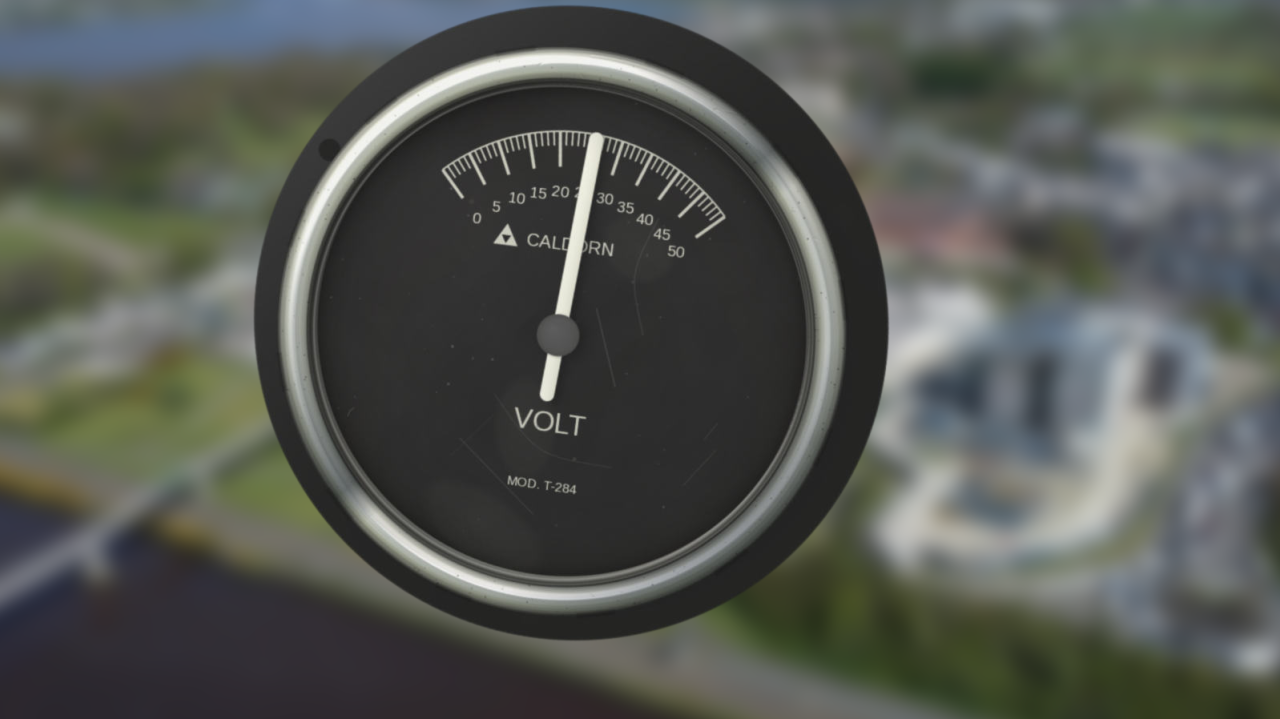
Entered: 26 V
